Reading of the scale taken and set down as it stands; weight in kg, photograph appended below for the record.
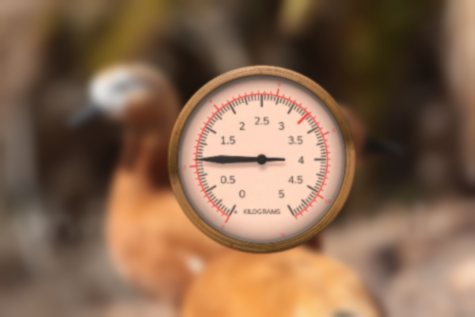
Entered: 1 kg
